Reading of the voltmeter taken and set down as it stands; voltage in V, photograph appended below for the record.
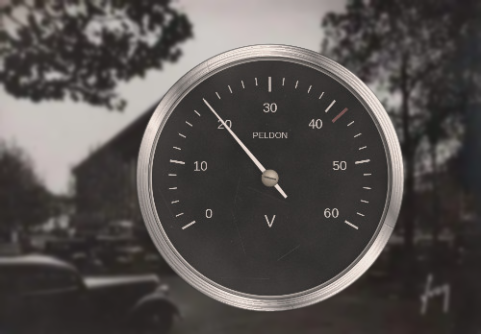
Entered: 20 V
